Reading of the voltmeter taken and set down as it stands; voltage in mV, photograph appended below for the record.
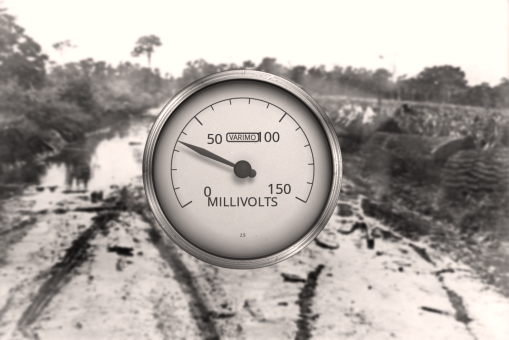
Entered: 35 mV
